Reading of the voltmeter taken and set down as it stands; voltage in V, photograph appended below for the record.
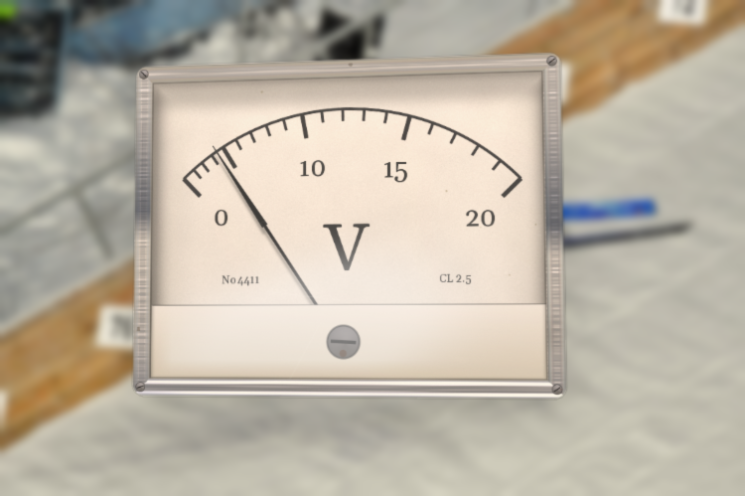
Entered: 4.5 V
